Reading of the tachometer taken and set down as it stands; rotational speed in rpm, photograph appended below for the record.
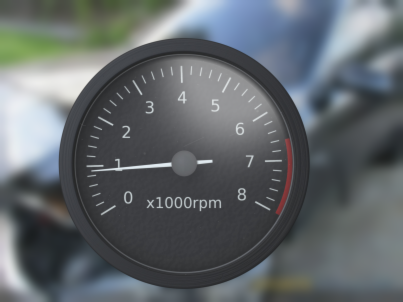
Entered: 900 rpm
